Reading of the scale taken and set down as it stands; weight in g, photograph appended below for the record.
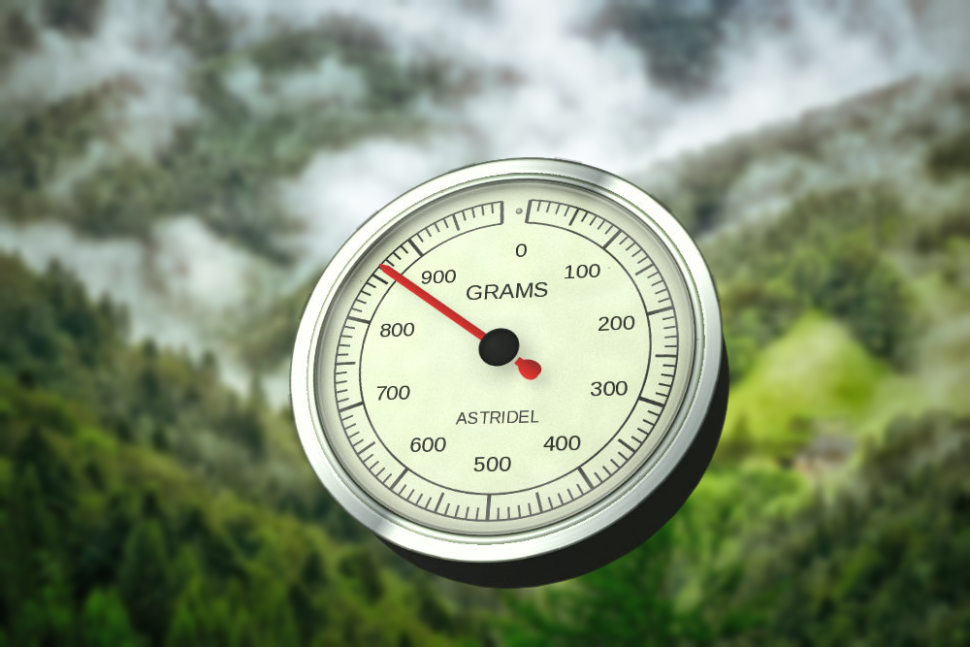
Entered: 860 g
